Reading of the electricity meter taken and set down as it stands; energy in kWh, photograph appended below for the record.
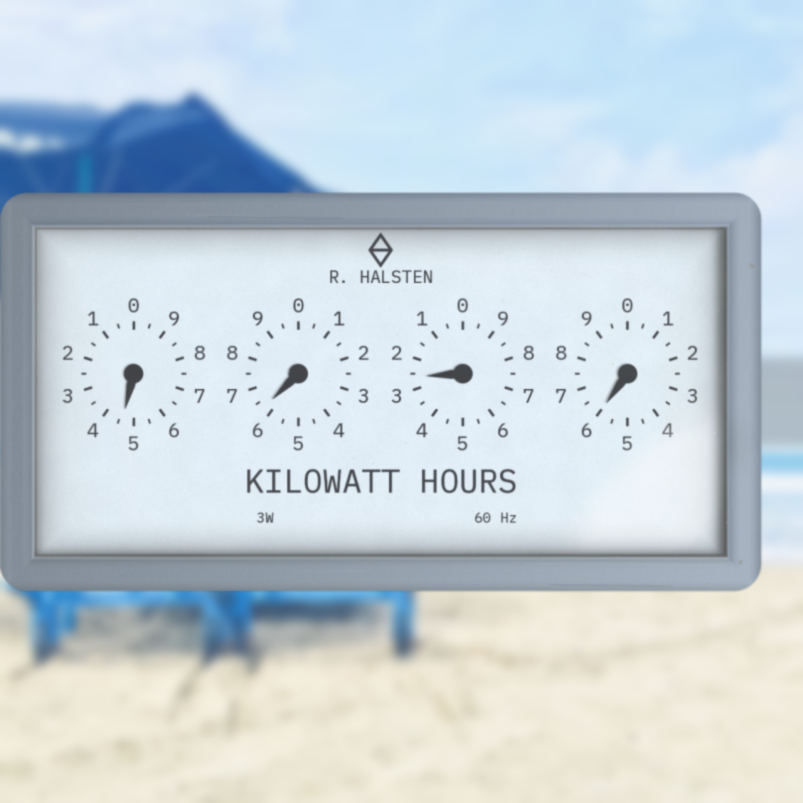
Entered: 4626 kWh
